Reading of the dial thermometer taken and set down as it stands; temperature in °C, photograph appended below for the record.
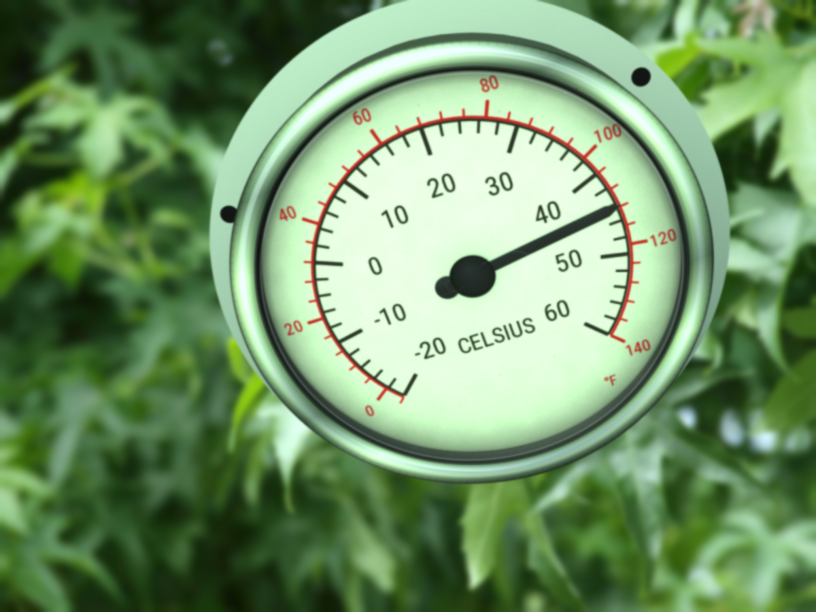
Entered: 44 °C
